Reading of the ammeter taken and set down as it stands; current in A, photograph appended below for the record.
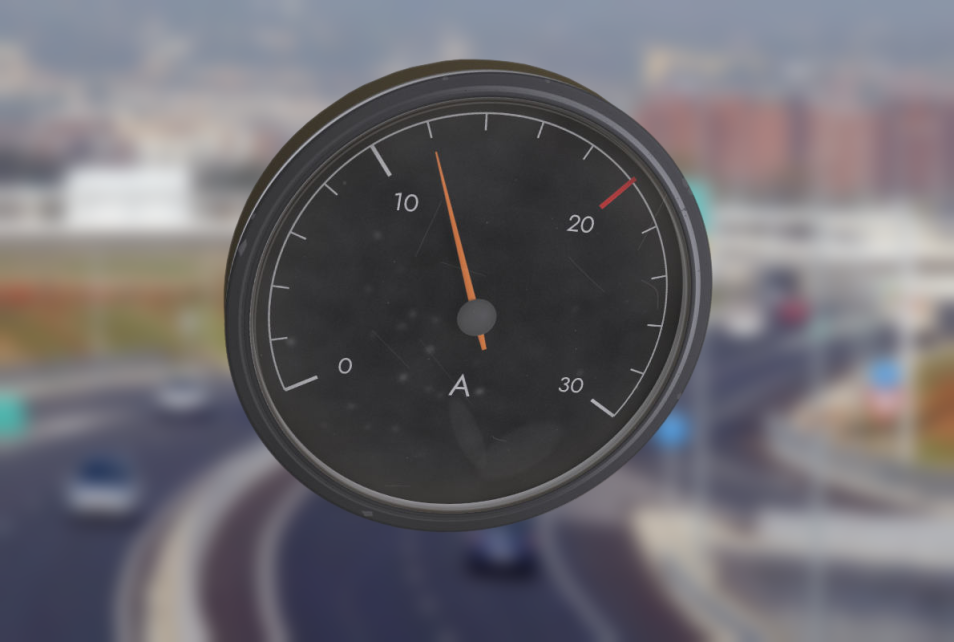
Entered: 12 A
